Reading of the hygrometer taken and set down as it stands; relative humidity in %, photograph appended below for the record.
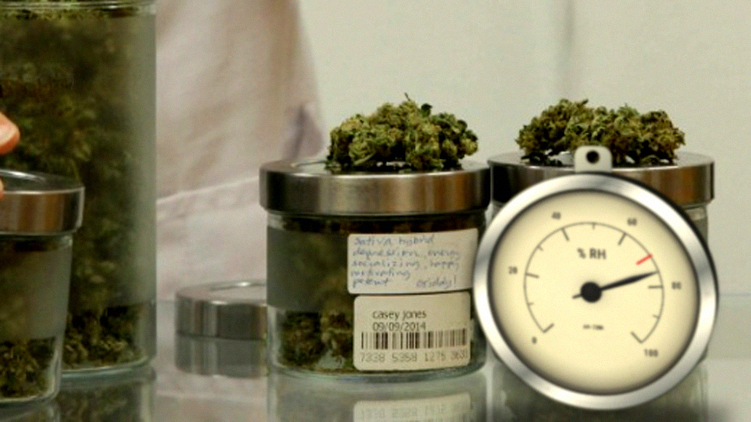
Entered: 75 %
